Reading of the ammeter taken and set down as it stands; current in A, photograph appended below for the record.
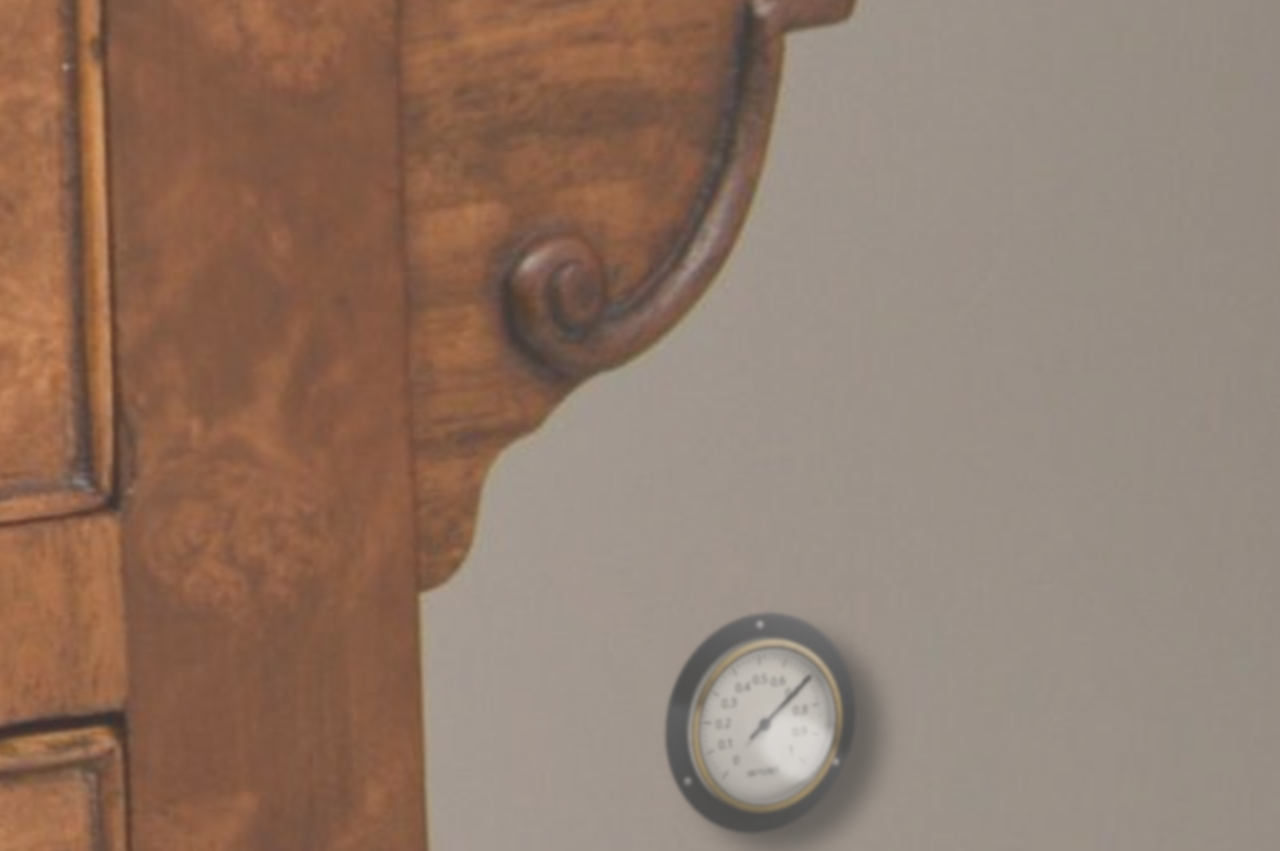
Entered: 0.7 A
